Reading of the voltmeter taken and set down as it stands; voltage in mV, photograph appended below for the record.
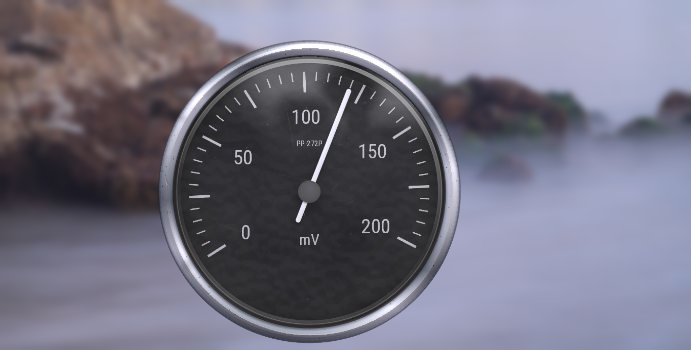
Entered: 120 mV
